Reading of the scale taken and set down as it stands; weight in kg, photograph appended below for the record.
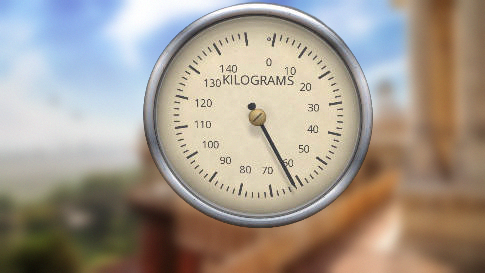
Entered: 62 kg
